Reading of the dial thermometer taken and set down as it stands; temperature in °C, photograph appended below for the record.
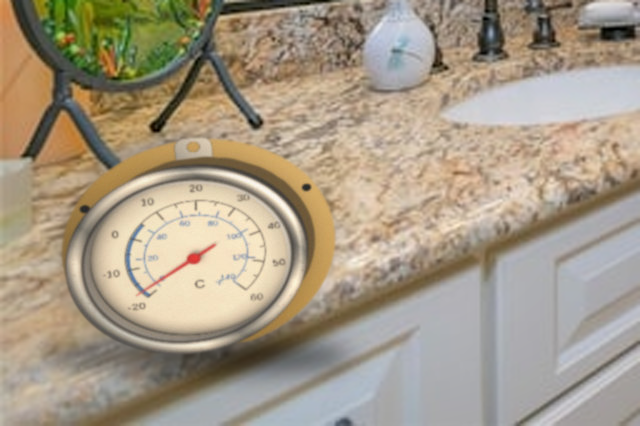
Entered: -17.5 °C
